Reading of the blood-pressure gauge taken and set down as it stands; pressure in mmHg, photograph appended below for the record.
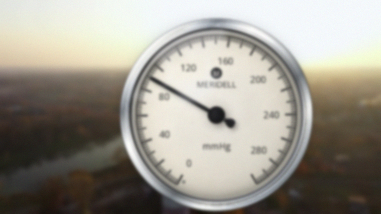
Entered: 90 mmHg
